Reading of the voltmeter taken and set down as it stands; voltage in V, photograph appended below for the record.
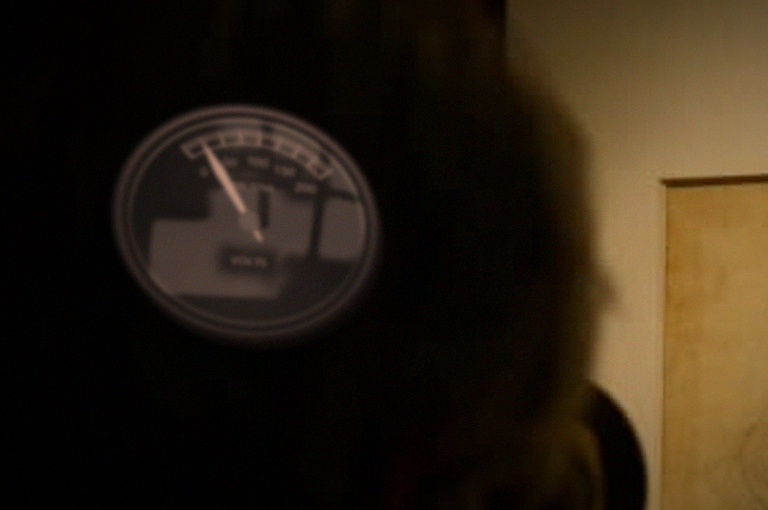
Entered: 25 V
